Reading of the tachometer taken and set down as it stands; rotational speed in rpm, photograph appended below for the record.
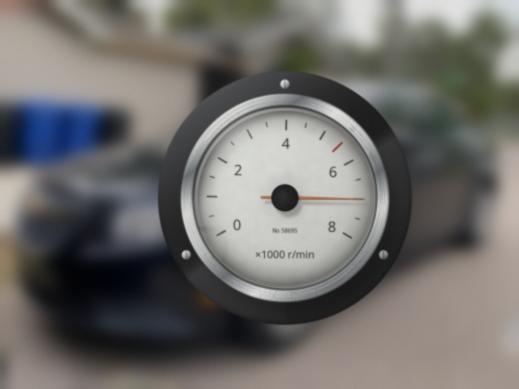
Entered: 7000 rpm
